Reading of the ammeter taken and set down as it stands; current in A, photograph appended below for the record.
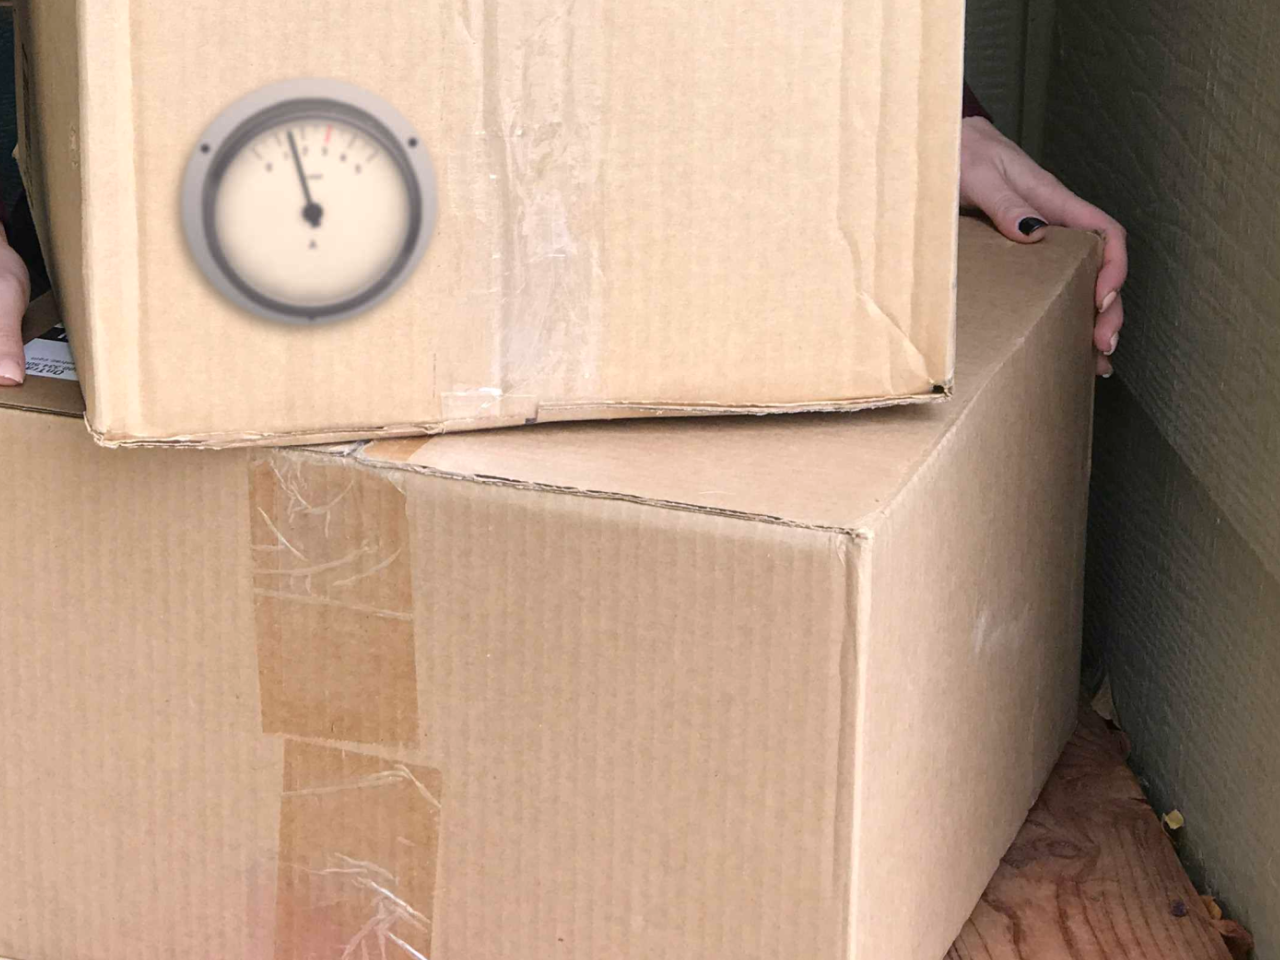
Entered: 1.5 A
